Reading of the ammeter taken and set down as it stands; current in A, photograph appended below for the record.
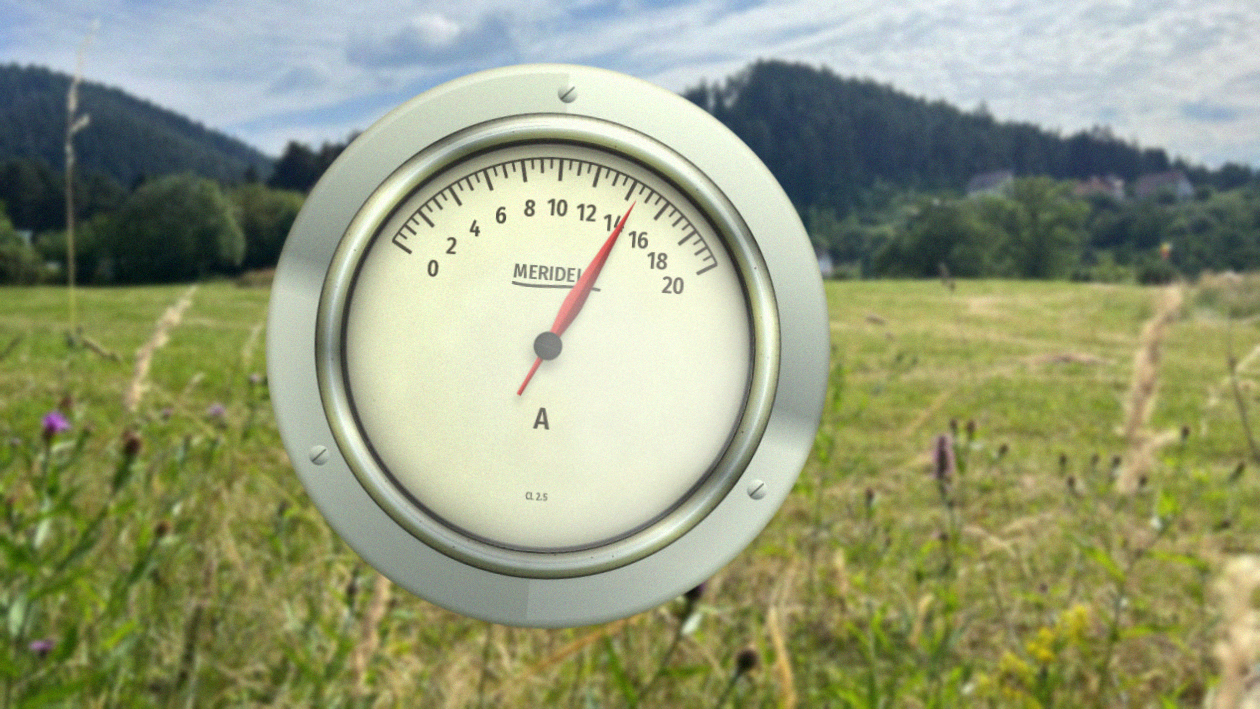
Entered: 14.5 A
